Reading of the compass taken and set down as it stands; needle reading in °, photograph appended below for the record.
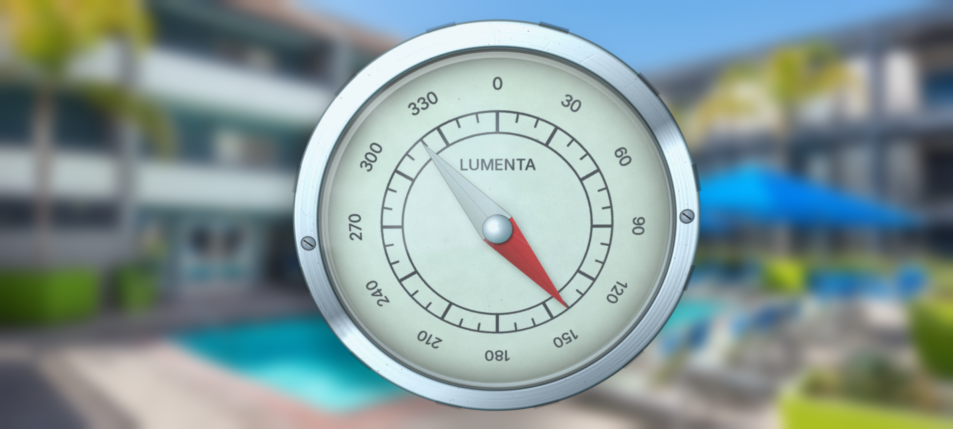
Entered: 140 °
